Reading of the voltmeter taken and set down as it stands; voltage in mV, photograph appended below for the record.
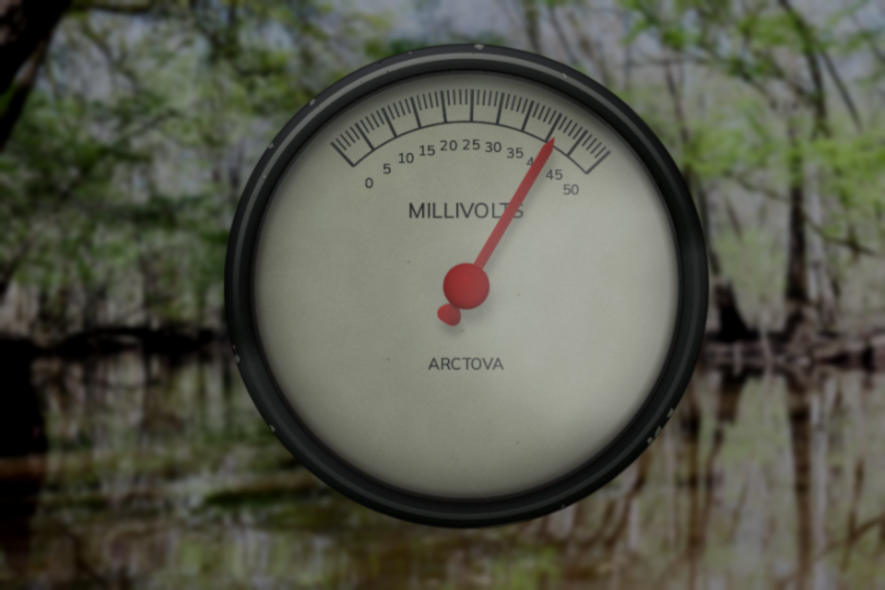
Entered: 41 mV
